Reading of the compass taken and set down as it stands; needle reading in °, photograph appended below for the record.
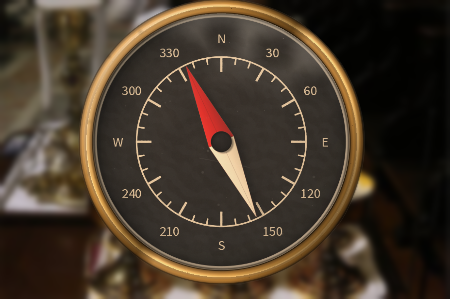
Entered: 335 °
